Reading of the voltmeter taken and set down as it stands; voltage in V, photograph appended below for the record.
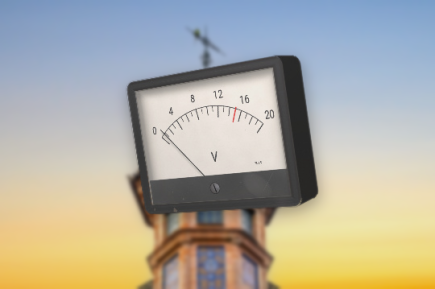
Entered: 1 V
